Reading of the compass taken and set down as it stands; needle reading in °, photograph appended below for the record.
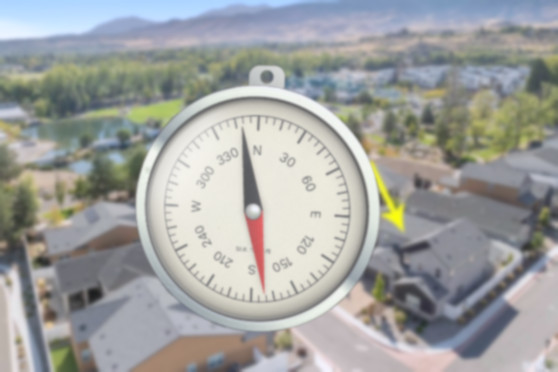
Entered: 170 °
